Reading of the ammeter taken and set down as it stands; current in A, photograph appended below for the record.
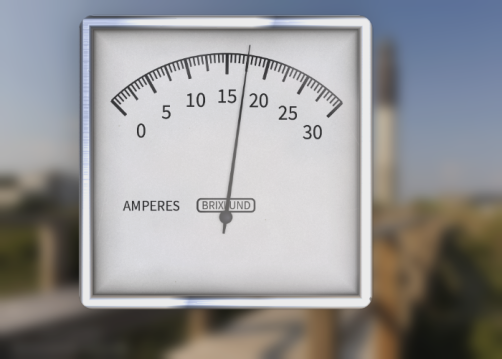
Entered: 17.5 A
